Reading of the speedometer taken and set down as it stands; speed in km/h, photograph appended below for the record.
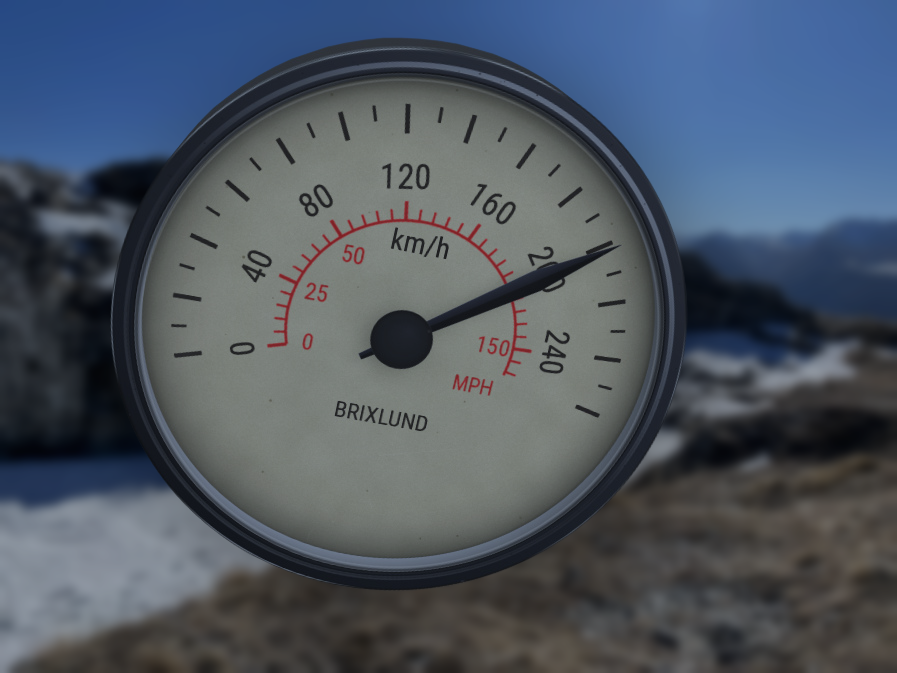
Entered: 200 km/h
